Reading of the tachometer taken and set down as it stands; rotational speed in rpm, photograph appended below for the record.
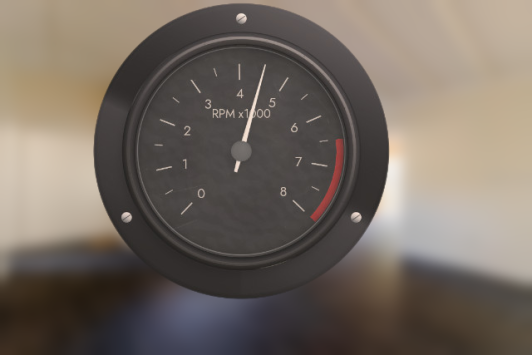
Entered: 4500 rpm
